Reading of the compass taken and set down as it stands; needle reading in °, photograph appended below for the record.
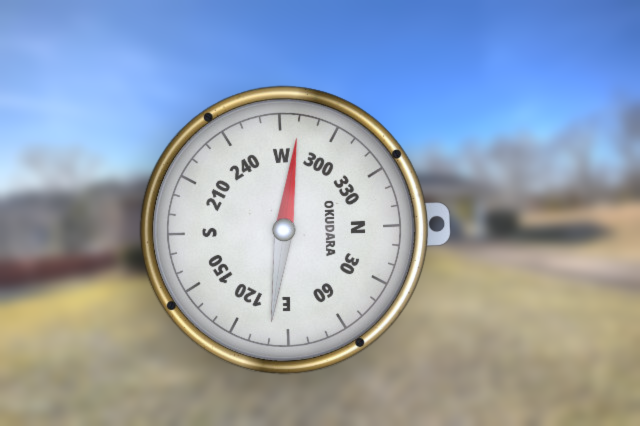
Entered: 280 °
